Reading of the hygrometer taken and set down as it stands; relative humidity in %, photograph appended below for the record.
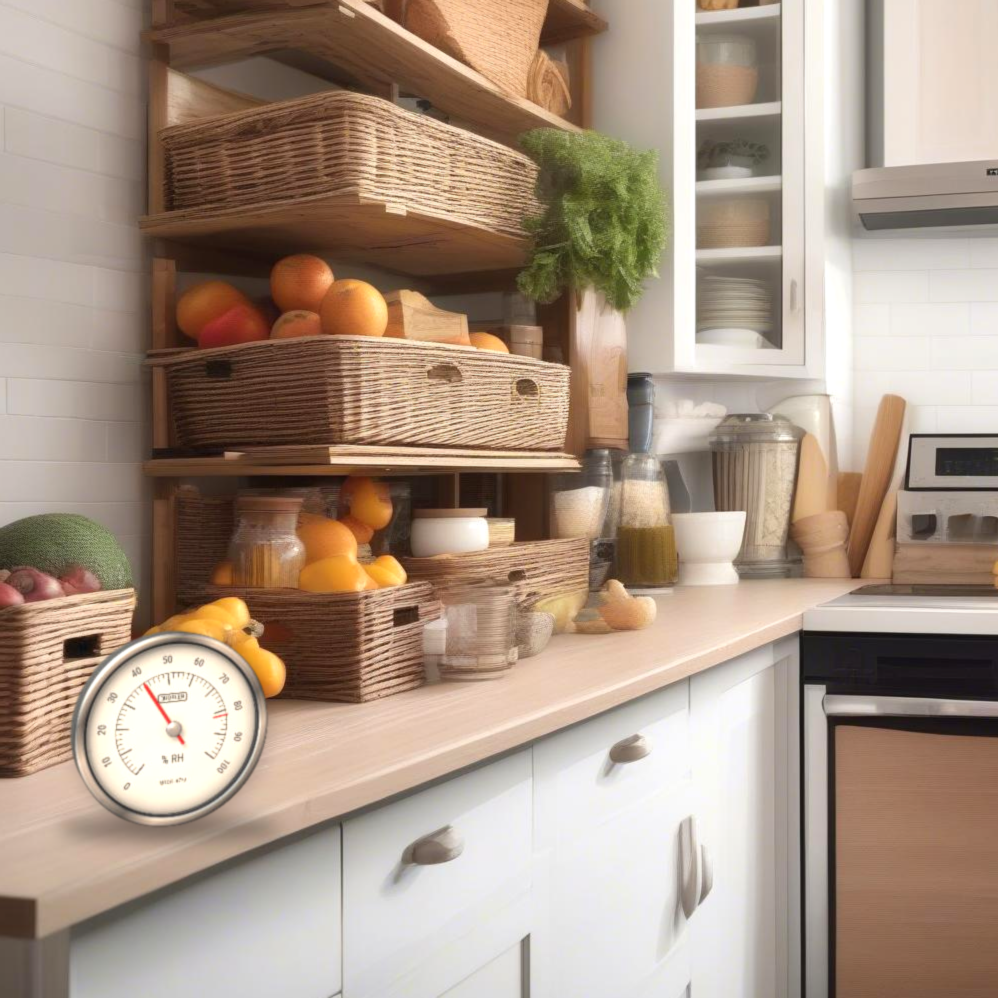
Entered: 40 %
